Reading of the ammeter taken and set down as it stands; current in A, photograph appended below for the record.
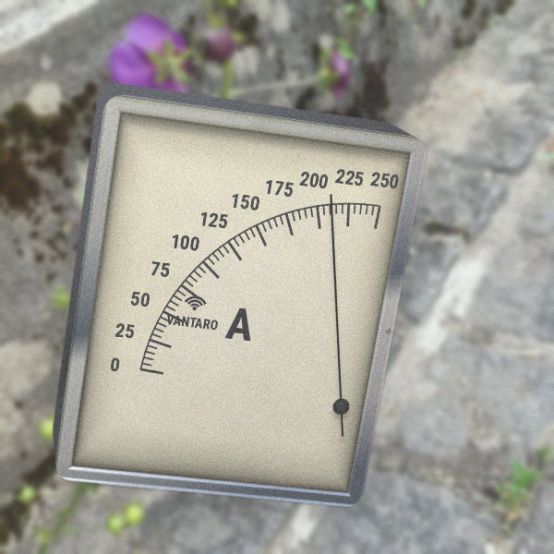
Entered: 210 A
